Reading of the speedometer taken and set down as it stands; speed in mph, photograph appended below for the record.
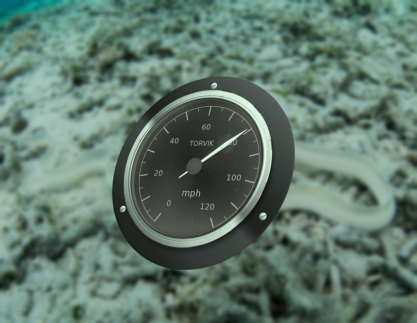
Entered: 80 mph
